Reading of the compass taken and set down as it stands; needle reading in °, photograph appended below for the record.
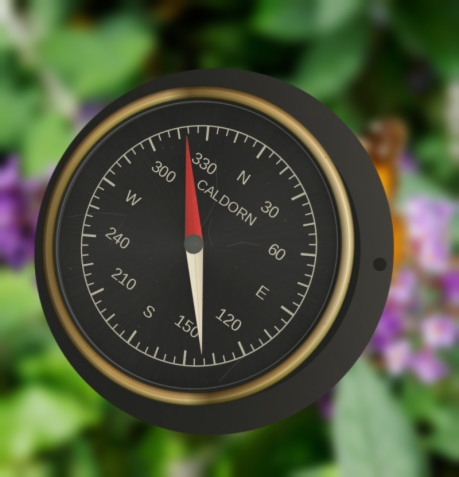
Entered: 320 °
